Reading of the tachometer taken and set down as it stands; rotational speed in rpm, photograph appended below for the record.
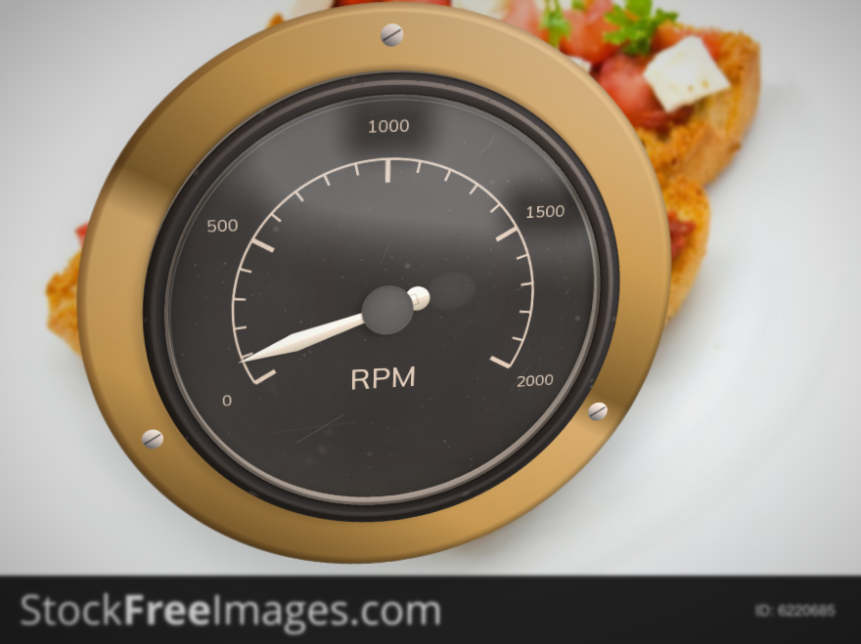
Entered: 100 rpm
